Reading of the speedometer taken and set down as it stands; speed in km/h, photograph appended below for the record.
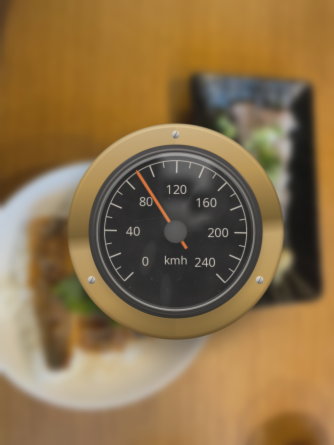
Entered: 90 km/h
